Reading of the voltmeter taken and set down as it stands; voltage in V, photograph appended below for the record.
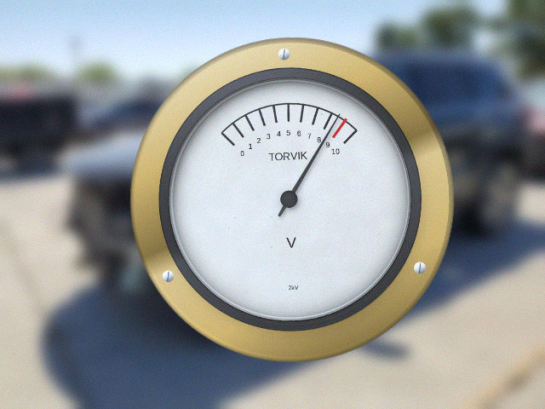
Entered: 8.5 V
